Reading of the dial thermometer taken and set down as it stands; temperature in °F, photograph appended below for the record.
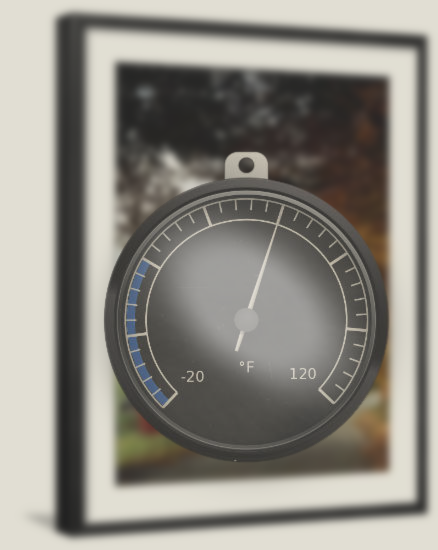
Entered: 60 °F
